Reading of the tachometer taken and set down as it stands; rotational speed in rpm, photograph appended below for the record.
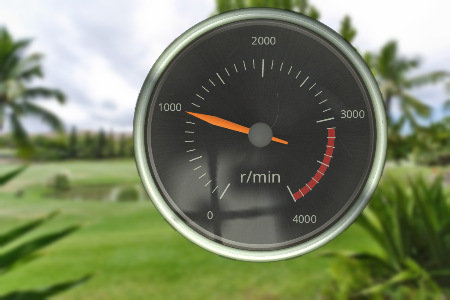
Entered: 1000 rpm
